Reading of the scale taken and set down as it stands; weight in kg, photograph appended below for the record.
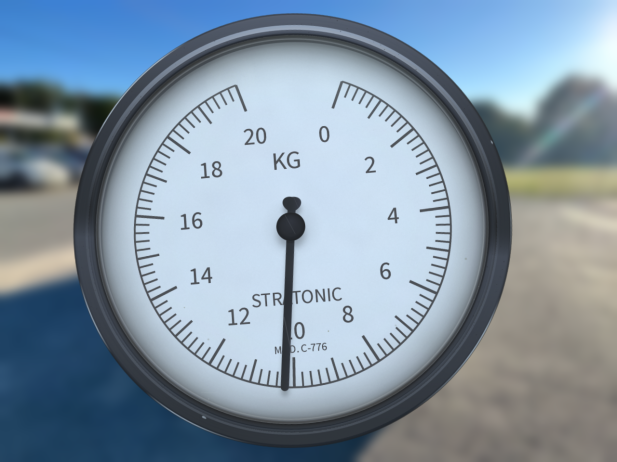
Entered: 10.2 kg
